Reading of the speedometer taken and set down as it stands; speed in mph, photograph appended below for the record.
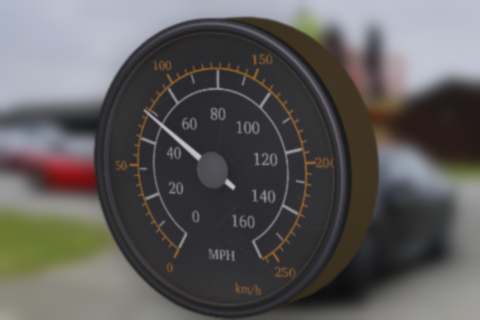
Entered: 50 mph
